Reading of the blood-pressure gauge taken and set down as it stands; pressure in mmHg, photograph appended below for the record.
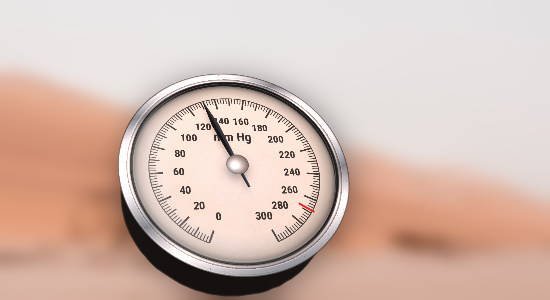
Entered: 130 mmHg
